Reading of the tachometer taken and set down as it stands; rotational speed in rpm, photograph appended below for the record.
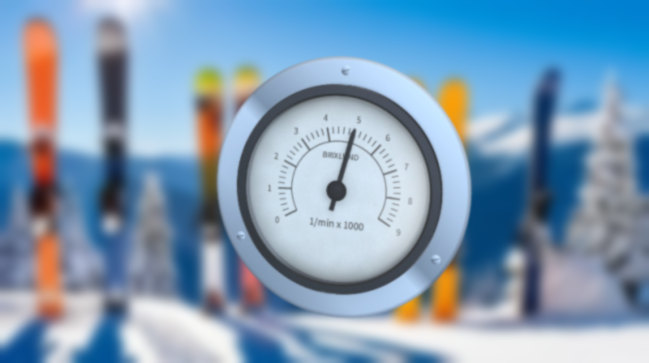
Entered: 5000 rpm
